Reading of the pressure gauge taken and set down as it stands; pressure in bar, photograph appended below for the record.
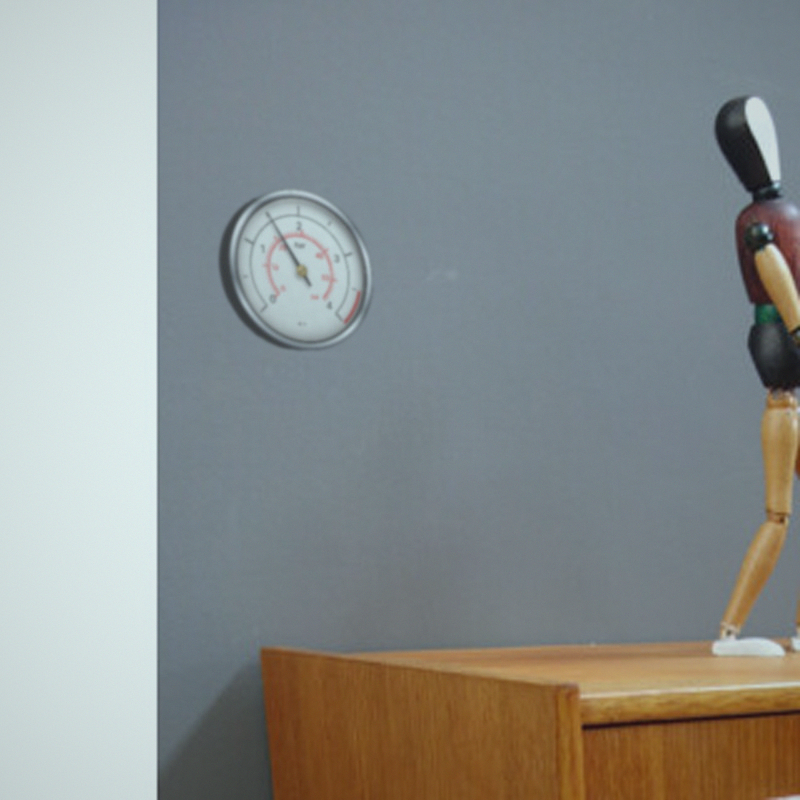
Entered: 1.5 bar
